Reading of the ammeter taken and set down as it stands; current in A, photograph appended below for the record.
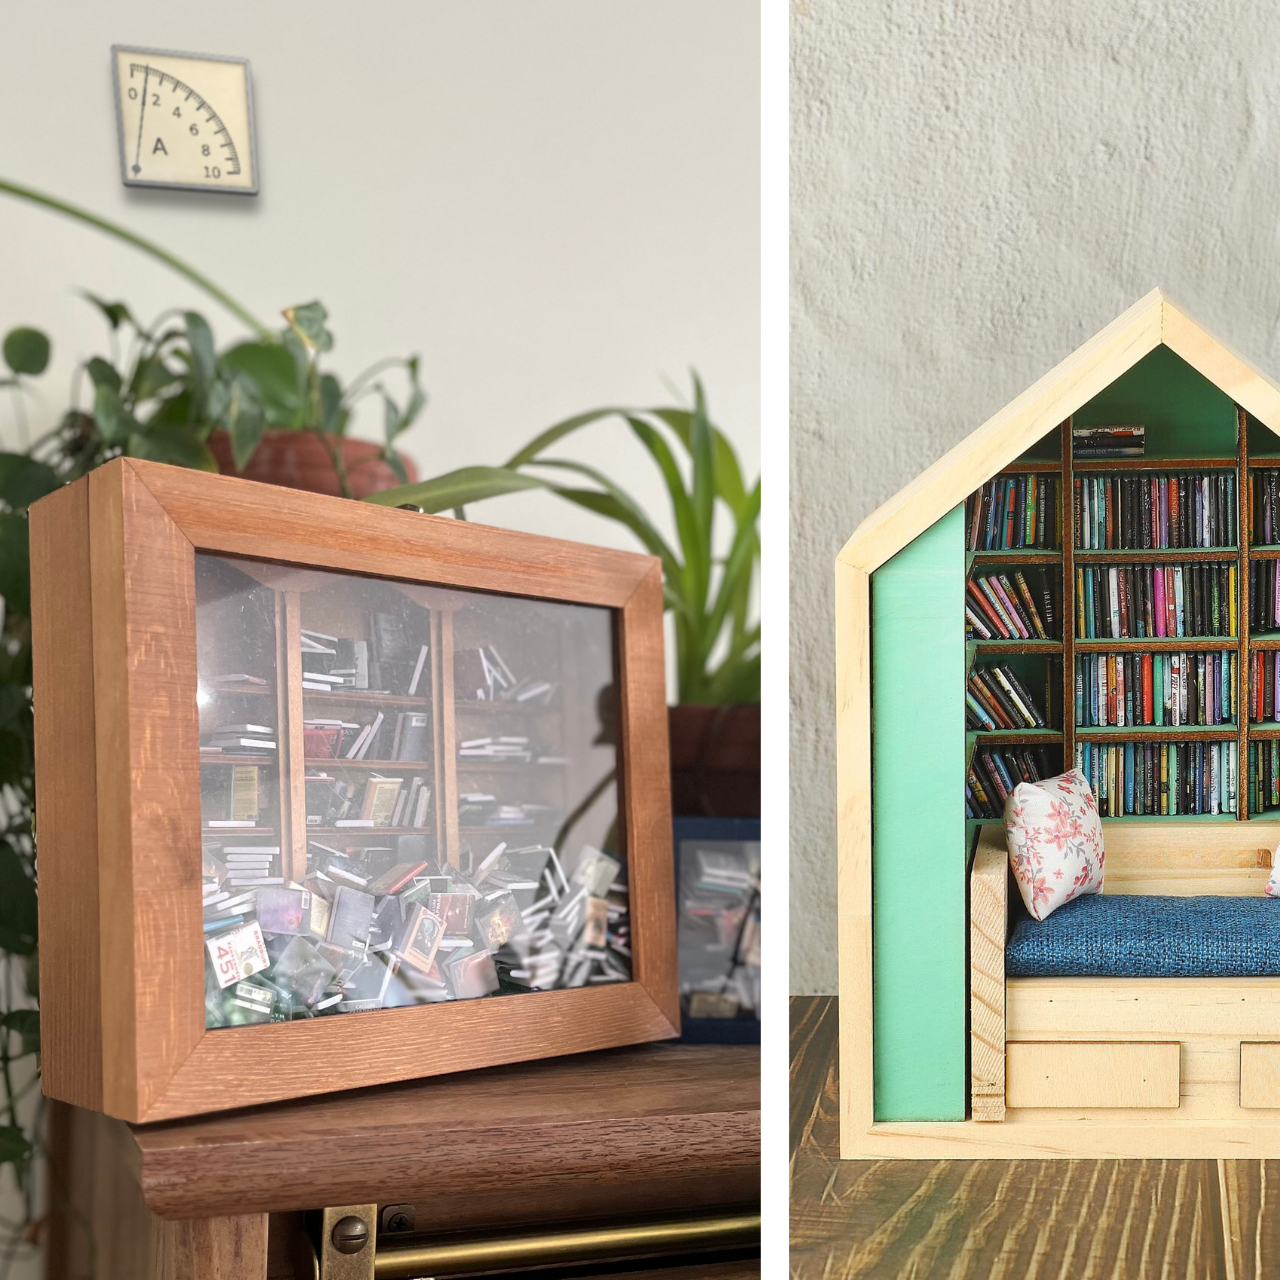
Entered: 1 A
